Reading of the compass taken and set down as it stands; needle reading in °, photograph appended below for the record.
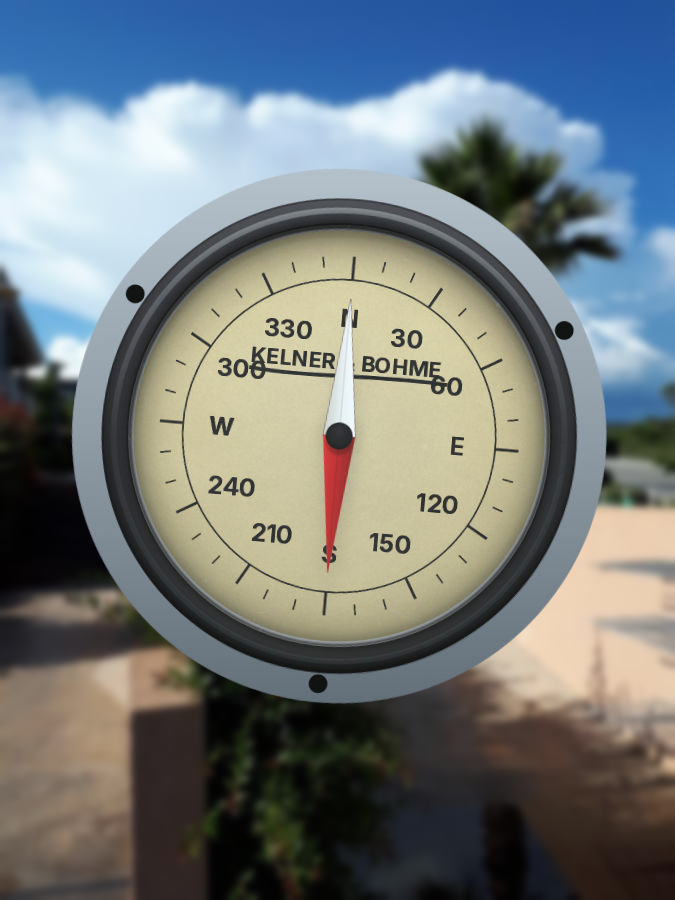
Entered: 180 °
